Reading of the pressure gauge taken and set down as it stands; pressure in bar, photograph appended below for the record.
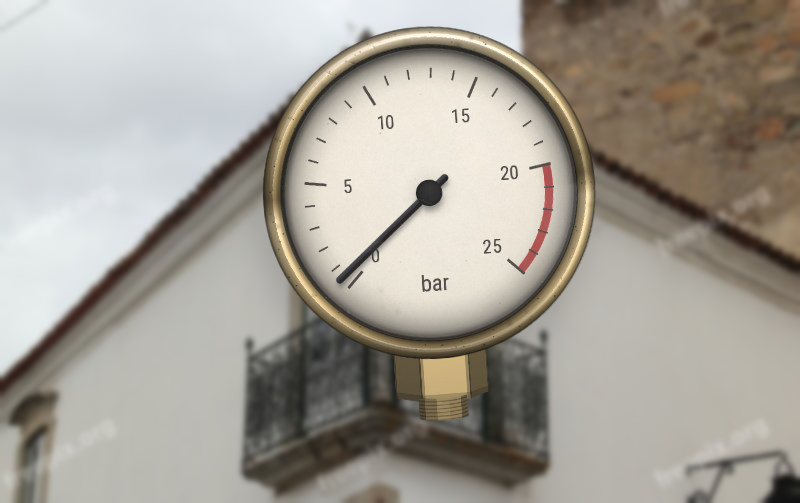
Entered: 0.5 bar
